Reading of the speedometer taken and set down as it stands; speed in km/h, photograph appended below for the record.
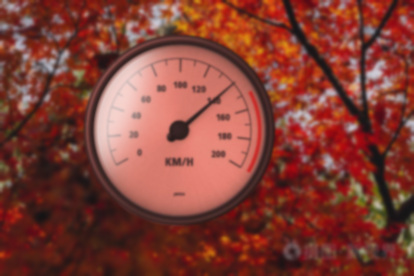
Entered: 140 km/h
